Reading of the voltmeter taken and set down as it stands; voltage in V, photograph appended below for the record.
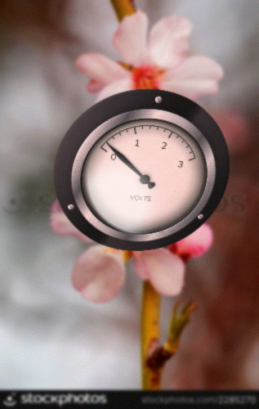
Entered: 0.2 V
